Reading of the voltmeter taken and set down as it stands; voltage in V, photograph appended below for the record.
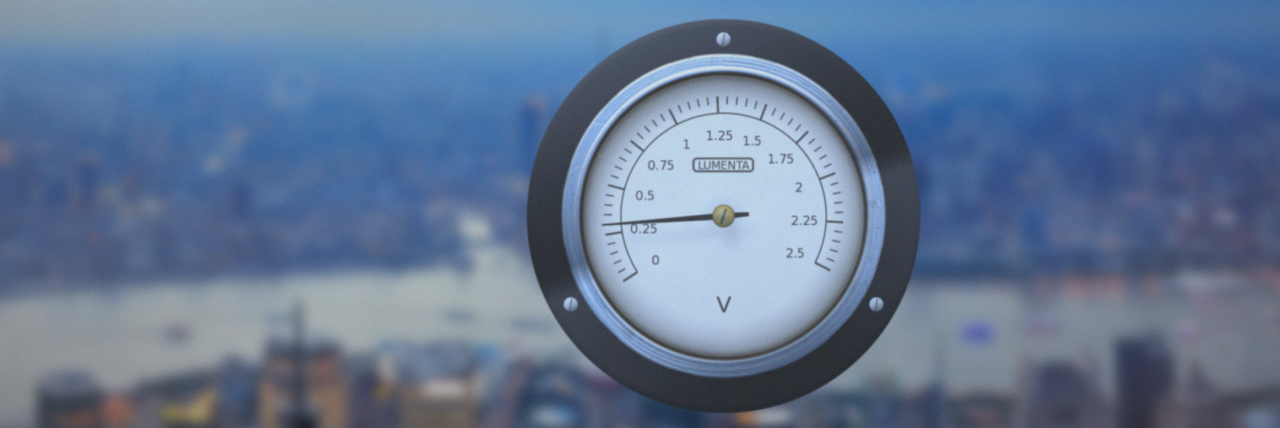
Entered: 0.3 V
